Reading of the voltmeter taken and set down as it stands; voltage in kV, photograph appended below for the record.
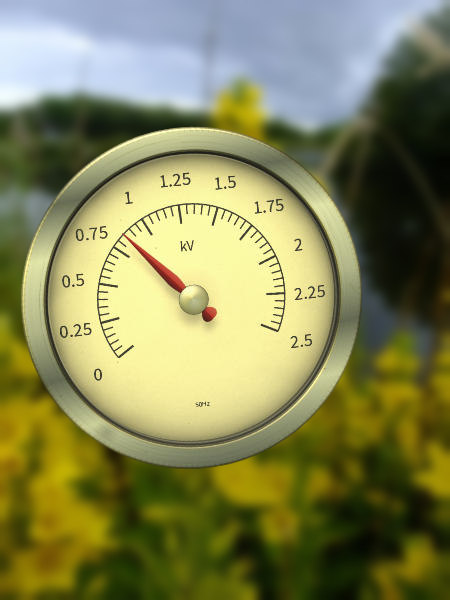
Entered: 0.85 kV
